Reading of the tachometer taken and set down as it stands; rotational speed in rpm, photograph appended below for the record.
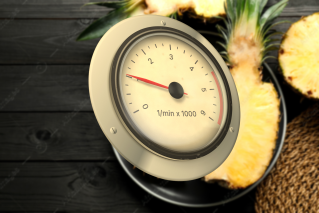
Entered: 1000 rpm
